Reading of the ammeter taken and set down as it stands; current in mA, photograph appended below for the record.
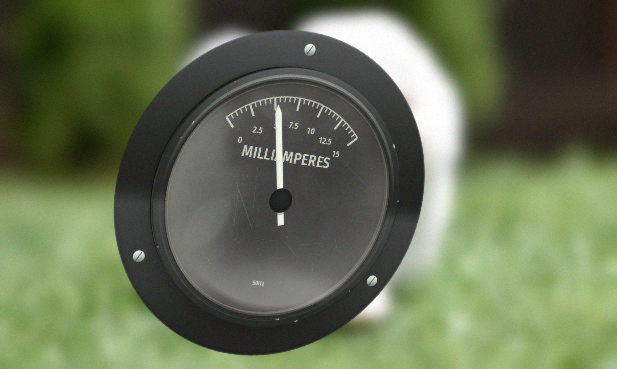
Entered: 5 mA
